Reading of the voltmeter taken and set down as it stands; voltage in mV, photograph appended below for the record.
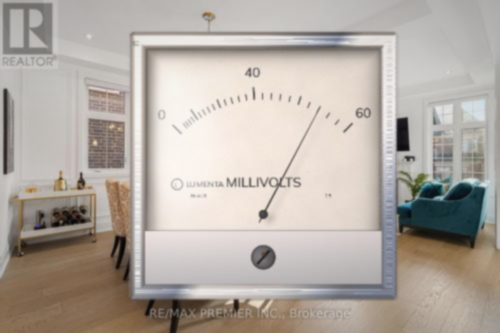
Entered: 54 mV
